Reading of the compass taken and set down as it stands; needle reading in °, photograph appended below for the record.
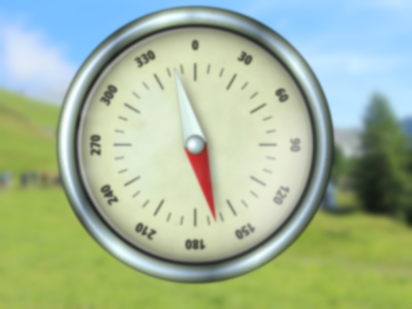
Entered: 165 °
